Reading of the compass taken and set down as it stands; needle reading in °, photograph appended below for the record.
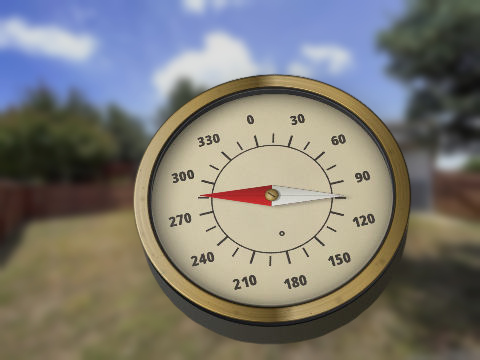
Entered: 285 °
